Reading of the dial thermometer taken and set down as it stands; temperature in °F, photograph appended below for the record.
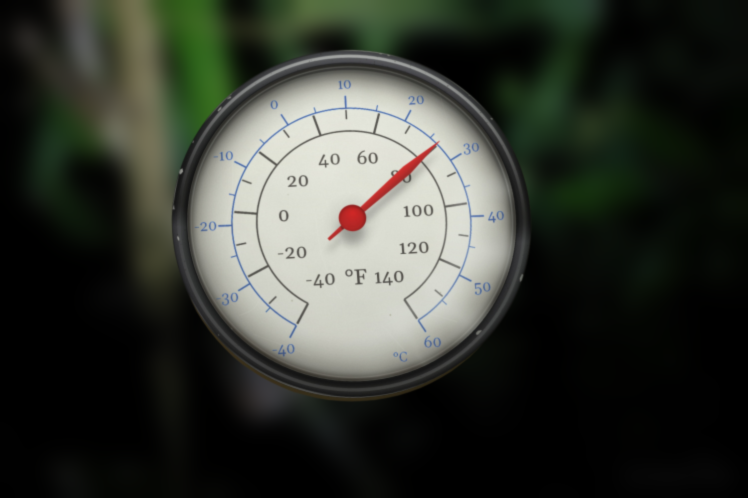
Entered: 80 °F
